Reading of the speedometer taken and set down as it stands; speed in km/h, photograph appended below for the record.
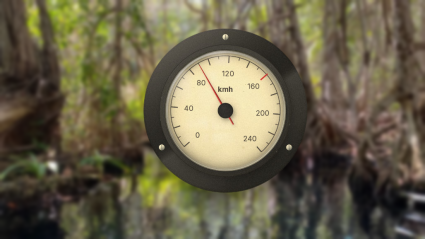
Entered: 90 km/h
